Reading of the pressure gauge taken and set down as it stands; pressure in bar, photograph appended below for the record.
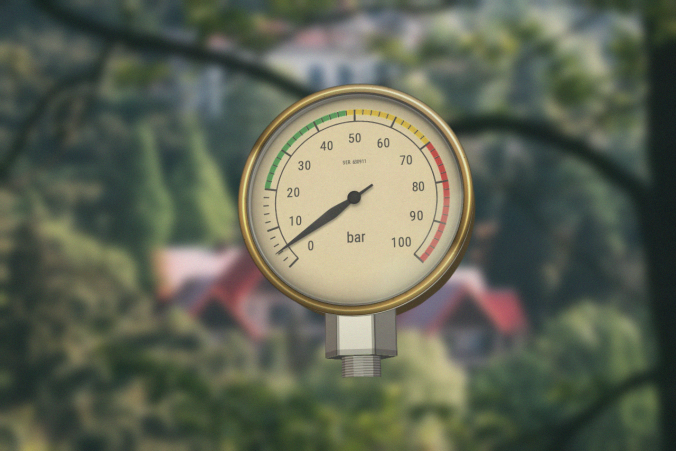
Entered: 4 bar
